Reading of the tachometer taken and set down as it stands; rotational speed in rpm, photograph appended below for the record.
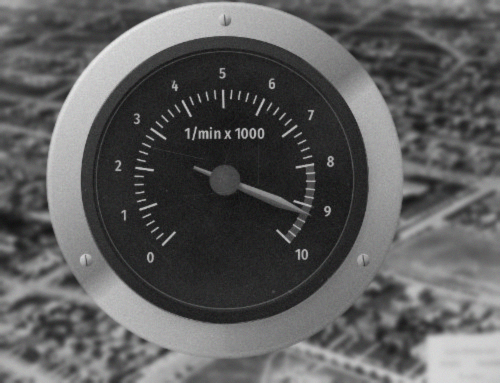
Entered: 9200 rpm
